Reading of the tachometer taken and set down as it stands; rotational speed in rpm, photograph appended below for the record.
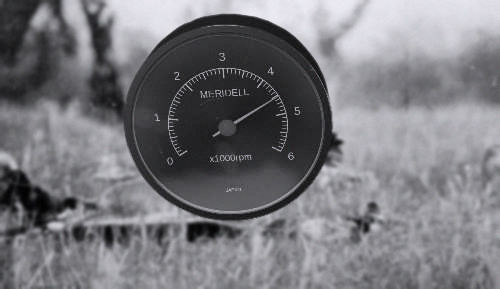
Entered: 4500 rpm
